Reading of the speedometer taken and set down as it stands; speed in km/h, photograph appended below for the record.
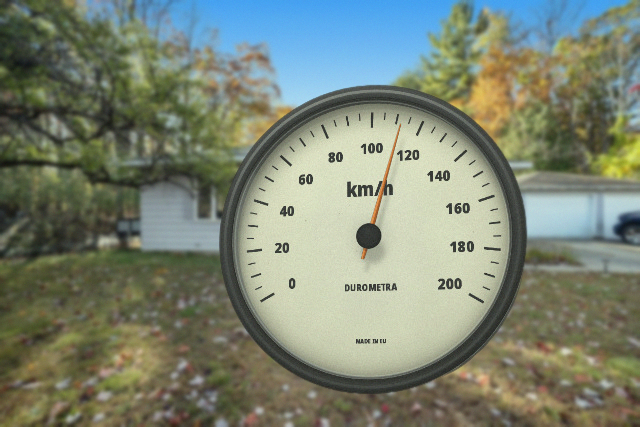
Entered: 112.5 km/h
